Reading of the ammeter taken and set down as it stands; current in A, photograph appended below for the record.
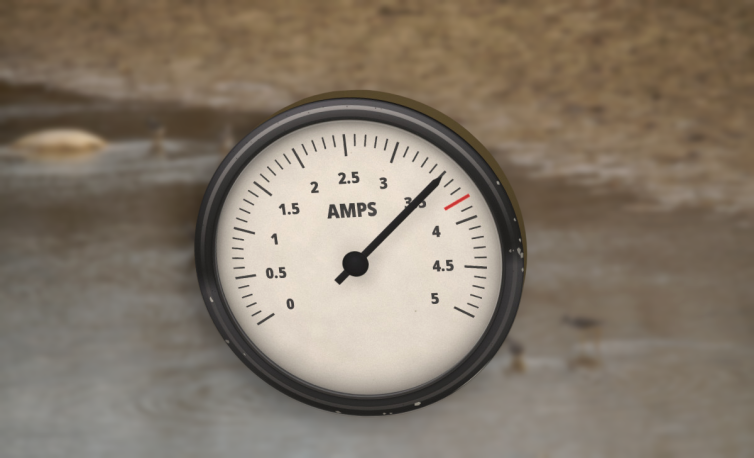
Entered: 3.5 A
